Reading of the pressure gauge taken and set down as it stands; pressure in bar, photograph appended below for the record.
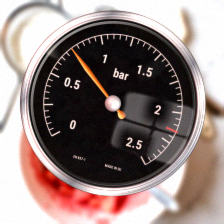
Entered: 0.75 bar
